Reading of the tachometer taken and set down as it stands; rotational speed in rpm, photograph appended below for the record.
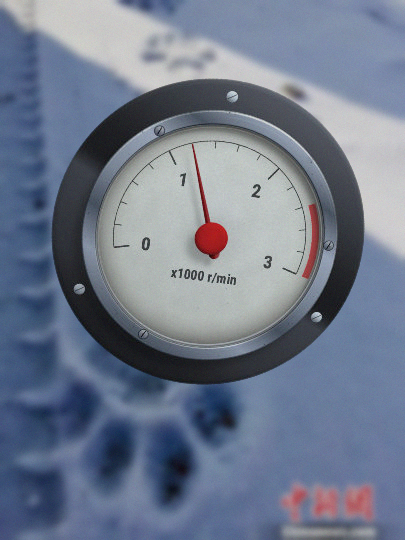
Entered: 1200 rpm
